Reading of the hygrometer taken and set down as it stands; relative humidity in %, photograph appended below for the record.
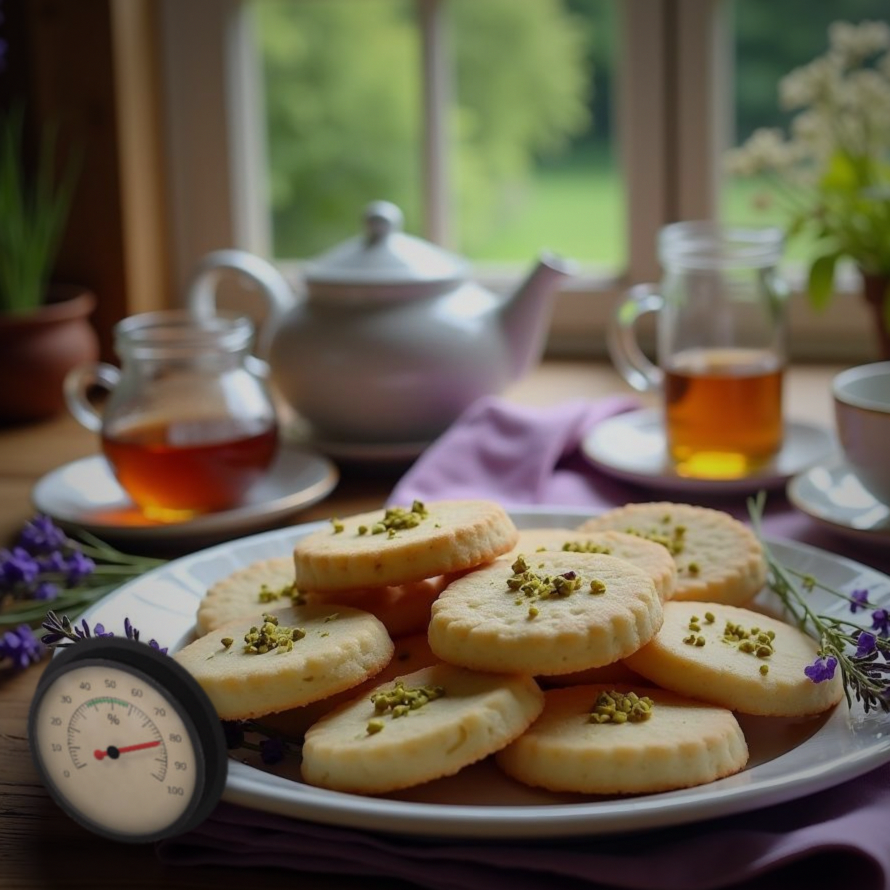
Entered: 80 %
